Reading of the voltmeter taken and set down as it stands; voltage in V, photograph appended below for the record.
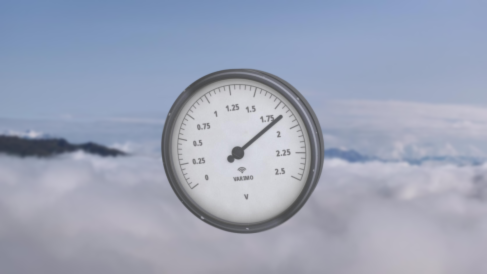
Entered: 1.85 V
